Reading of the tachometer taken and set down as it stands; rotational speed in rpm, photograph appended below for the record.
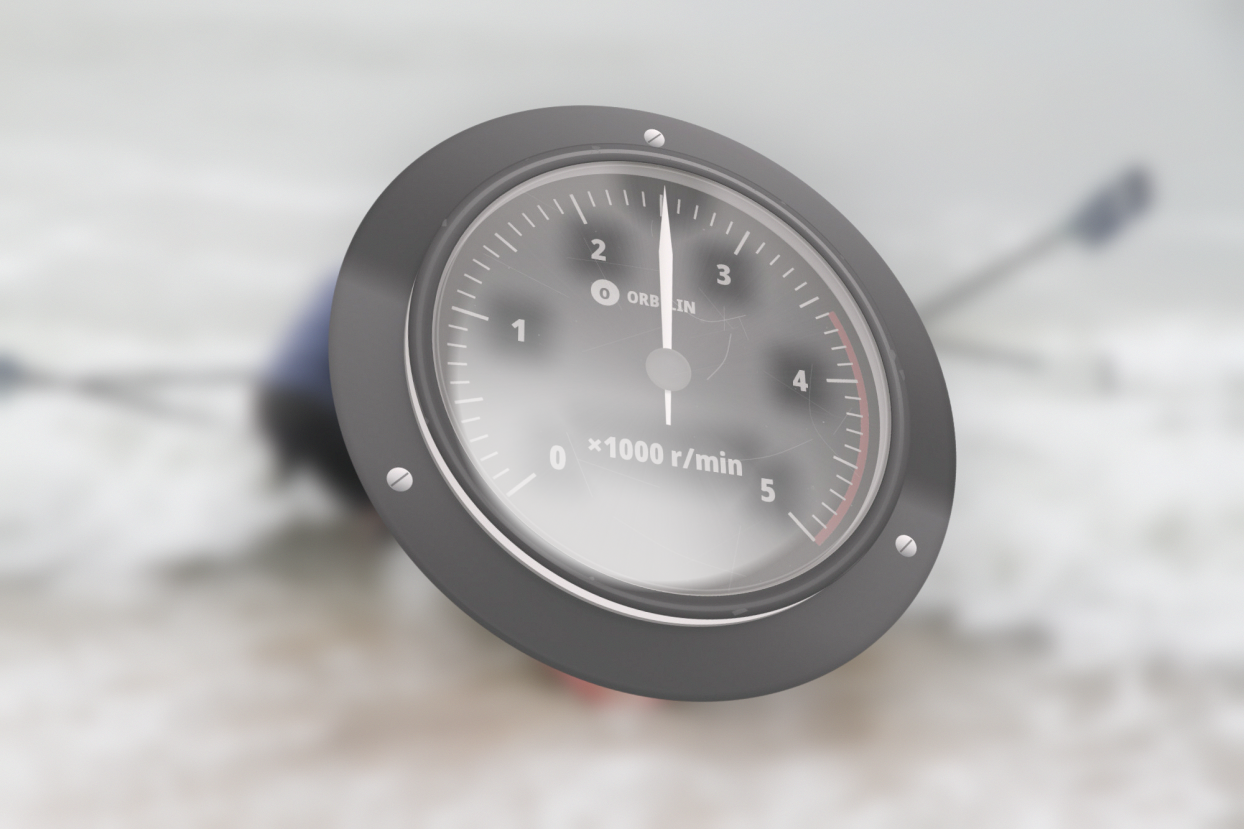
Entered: 2500 rpm
